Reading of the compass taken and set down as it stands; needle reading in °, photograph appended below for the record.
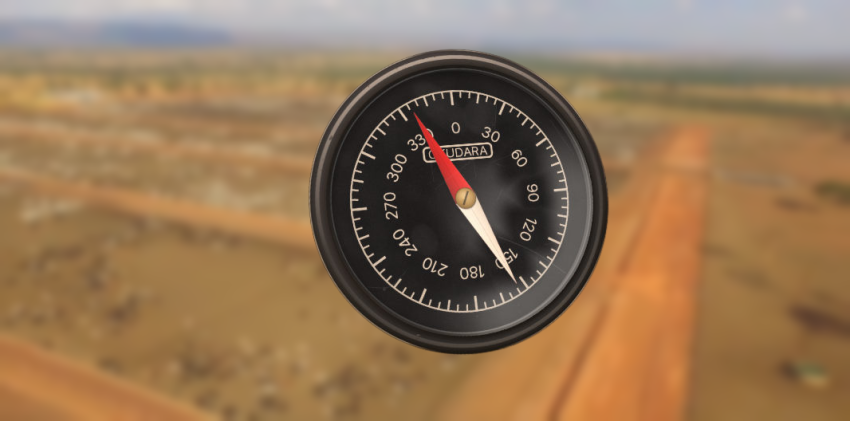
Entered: 335 °
